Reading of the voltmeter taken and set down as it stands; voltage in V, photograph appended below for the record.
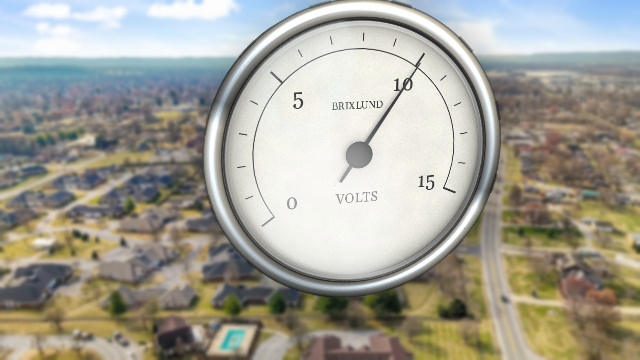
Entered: 10 V
